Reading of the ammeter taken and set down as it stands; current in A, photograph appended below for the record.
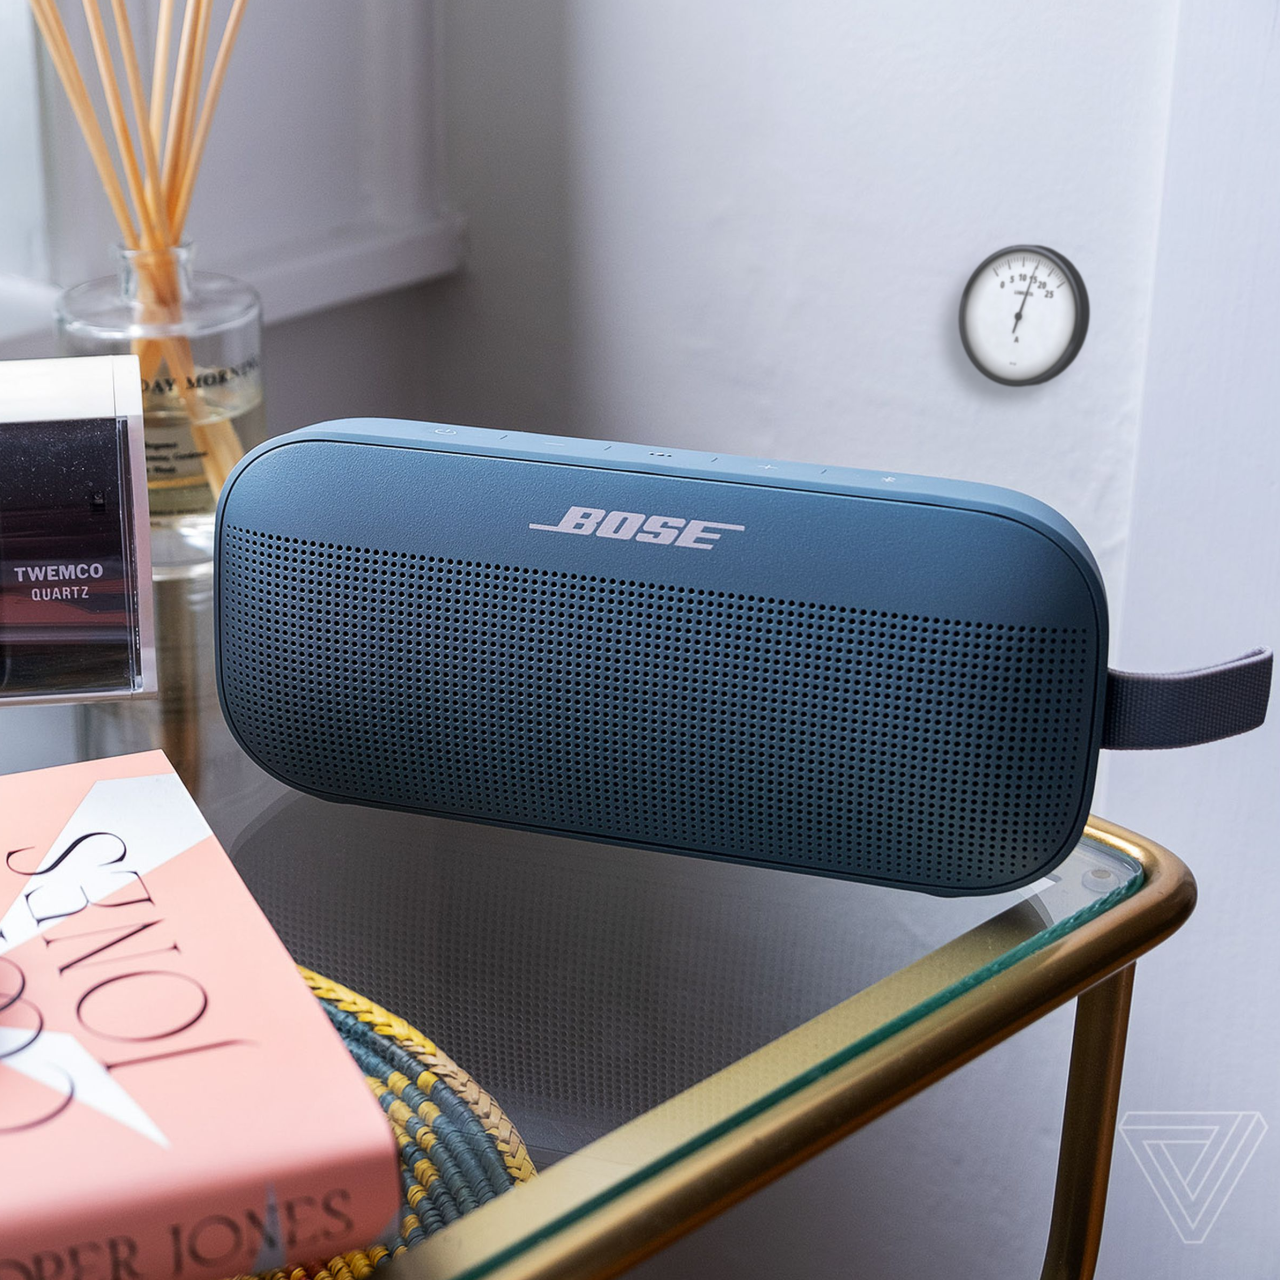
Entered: 15 A
